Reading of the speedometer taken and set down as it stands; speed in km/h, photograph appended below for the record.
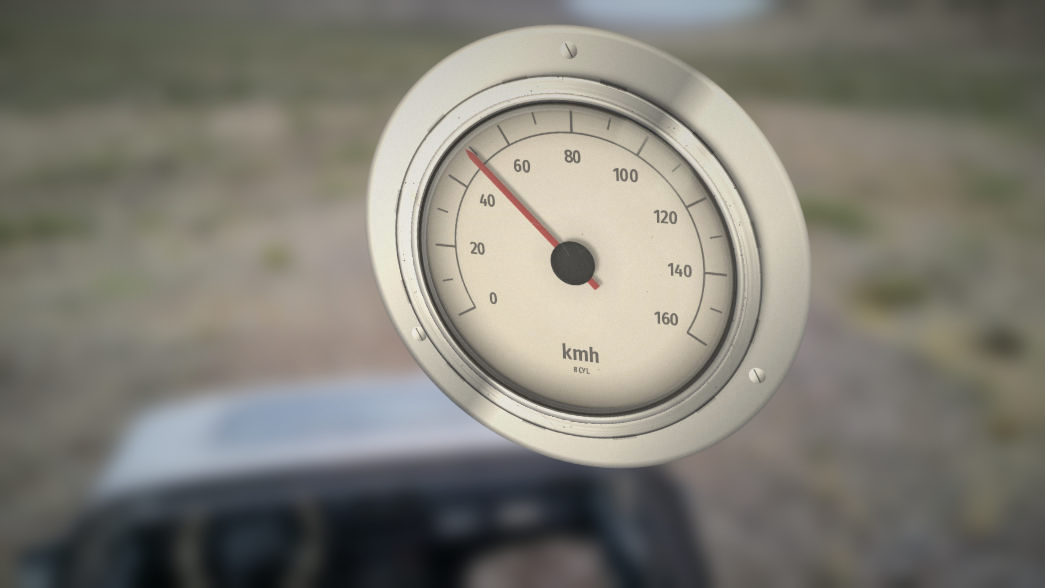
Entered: 50 km/h
